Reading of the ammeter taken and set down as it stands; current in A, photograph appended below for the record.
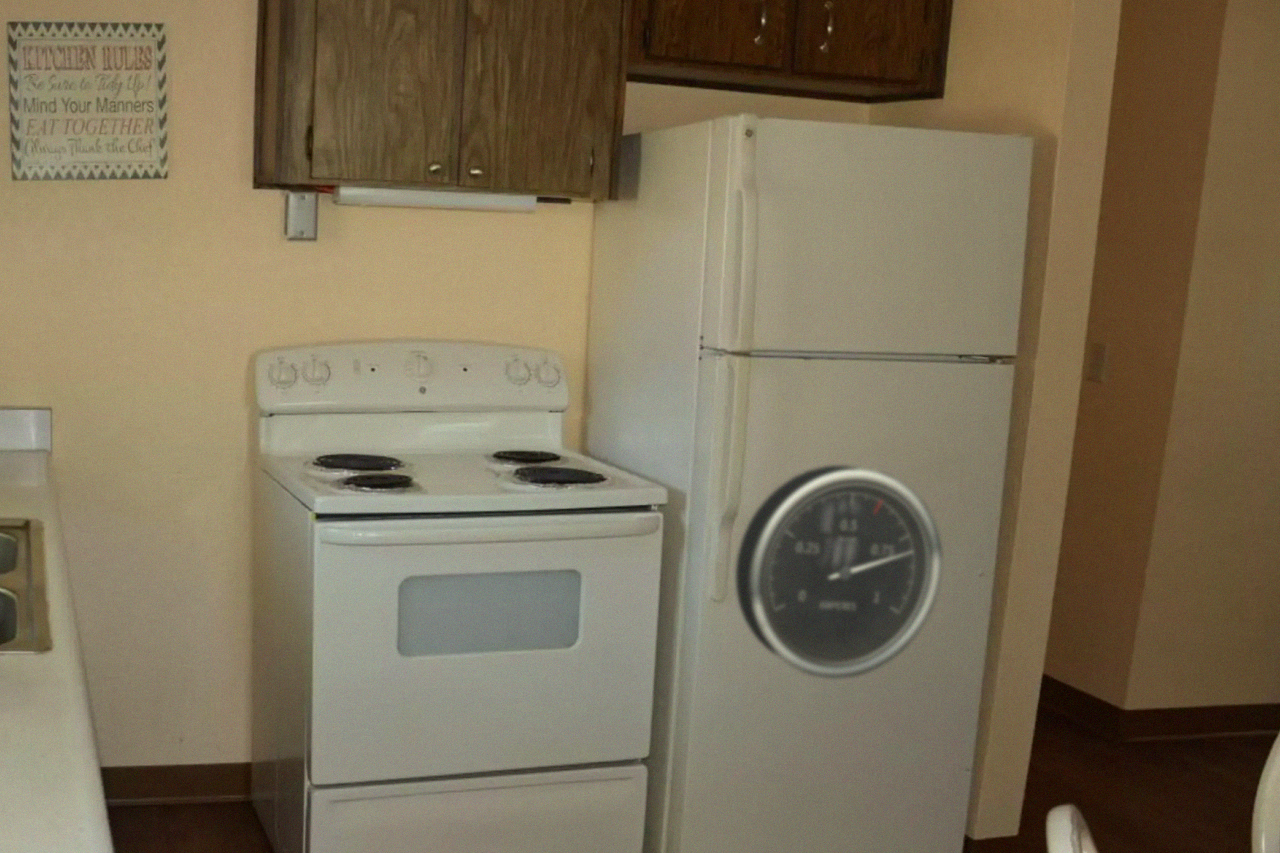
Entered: 0.8 A
